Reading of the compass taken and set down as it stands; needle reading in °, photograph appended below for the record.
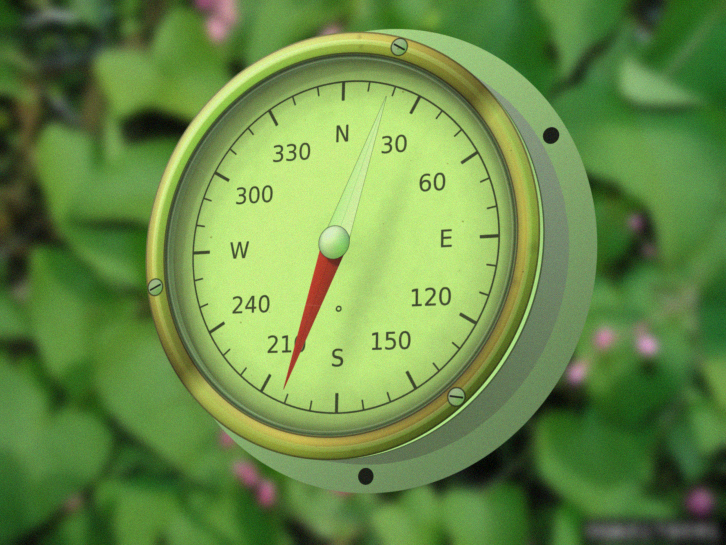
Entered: 200 °
